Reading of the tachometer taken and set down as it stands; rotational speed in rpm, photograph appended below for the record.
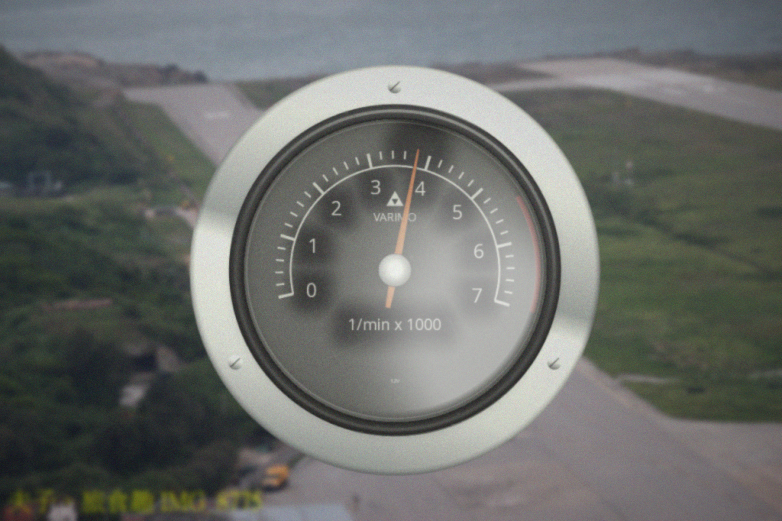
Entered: 3800 rpm
